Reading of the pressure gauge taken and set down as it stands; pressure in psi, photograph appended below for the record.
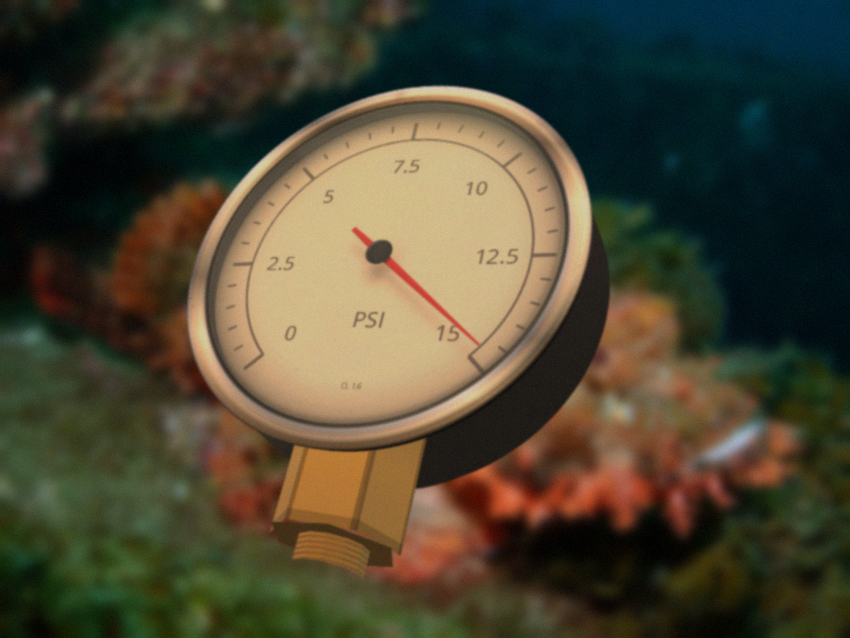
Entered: 14.75 psi
